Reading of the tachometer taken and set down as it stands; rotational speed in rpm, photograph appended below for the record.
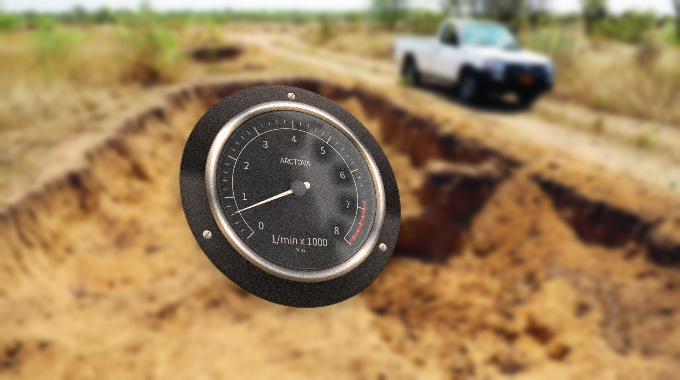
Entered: 600 rpm
